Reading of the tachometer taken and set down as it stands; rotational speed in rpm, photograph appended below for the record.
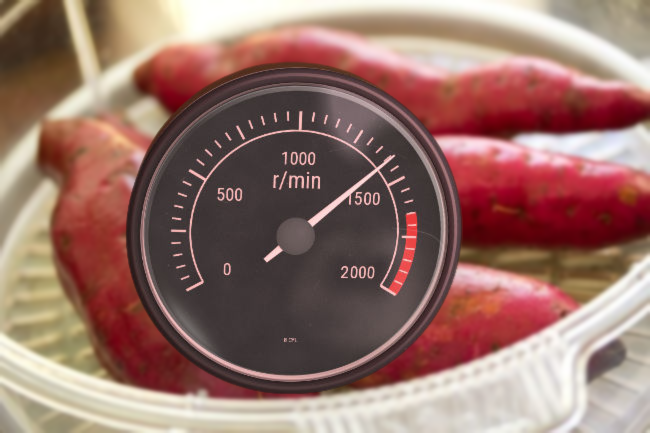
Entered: 1400 rpm
